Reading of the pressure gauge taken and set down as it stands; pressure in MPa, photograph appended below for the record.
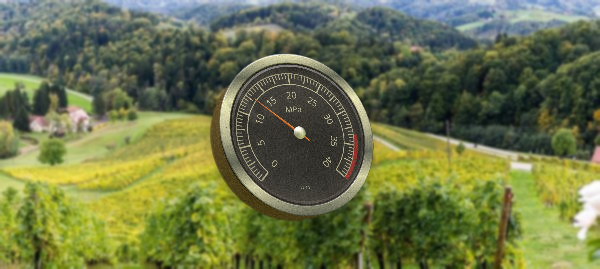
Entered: 12.5 MPa
